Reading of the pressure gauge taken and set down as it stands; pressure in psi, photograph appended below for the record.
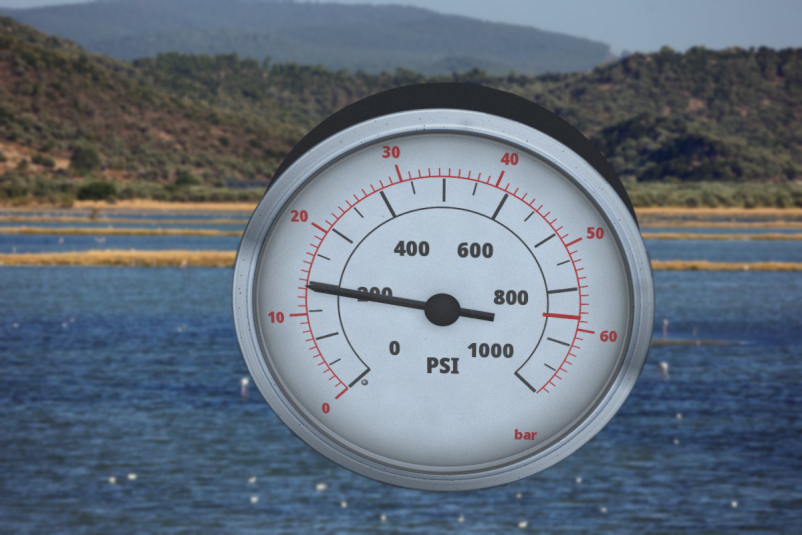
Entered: 200 psi
